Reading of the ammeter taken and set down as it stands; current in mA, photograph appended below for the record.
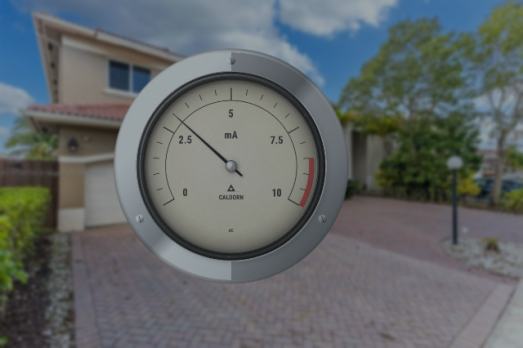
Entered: 3 mA
